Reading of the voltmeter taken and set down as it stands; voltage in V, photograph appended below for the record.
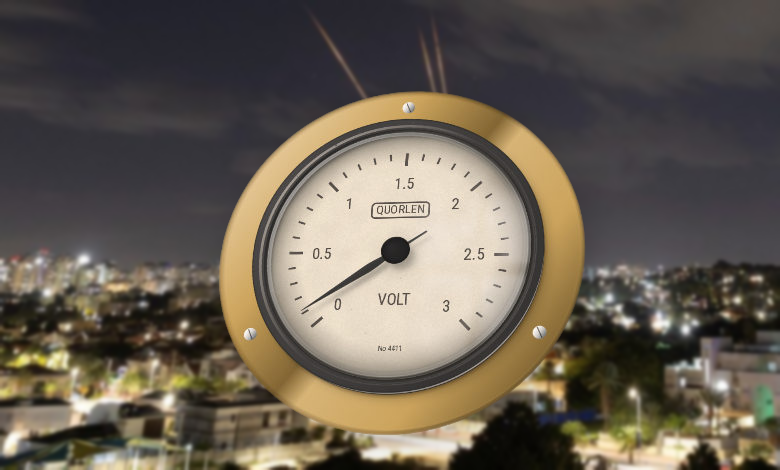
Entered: 0.1 V
